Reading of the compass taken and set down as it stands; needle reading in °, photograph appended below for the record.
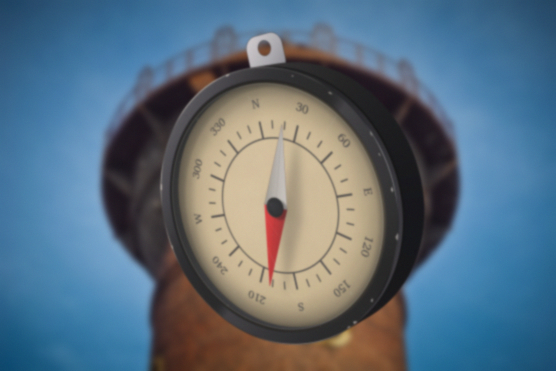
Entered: 200 °
